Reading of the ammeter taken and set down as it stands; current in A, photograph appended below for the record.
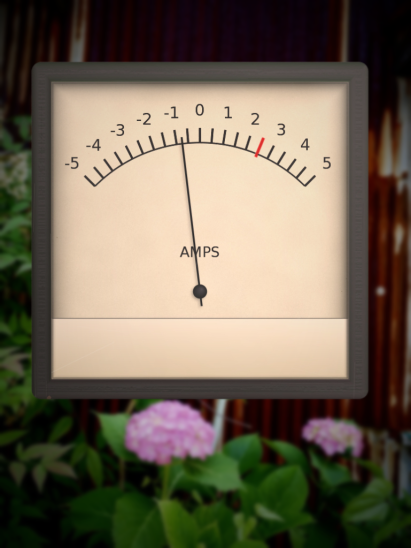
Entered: -0.75 A
